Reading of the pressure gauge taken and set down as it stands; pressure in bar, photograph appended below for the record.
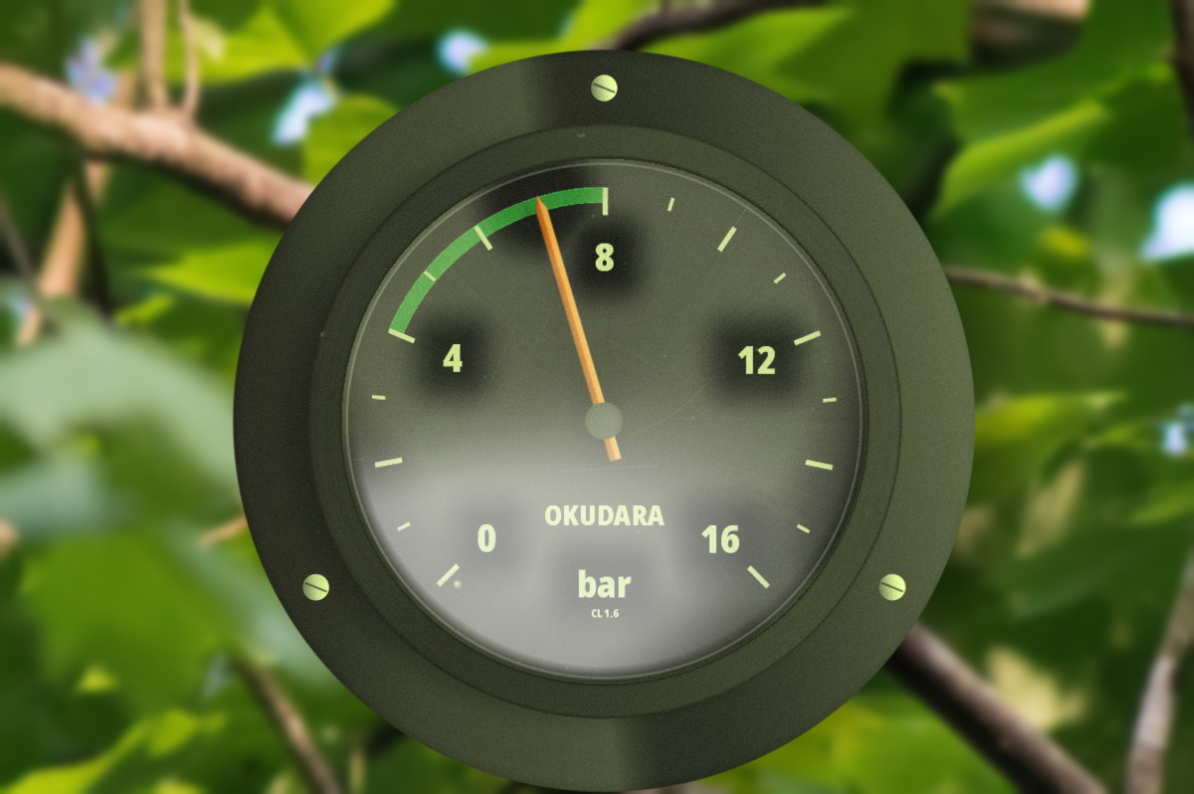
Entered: 7 bar
